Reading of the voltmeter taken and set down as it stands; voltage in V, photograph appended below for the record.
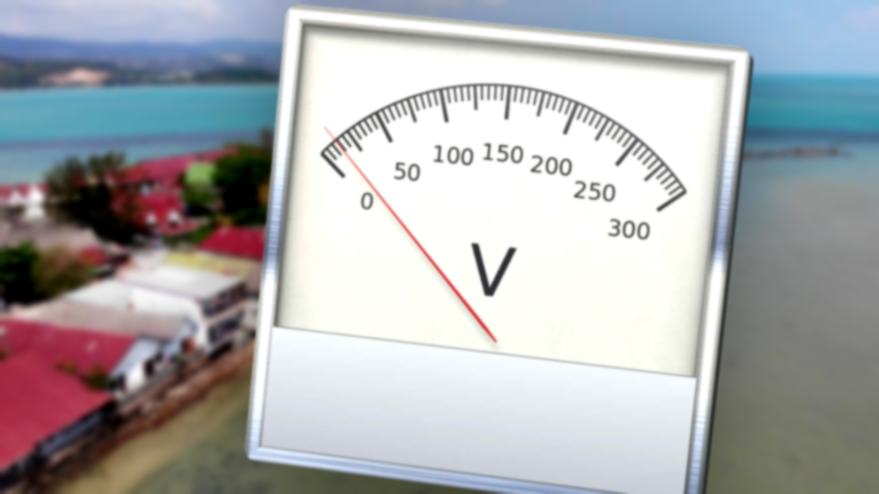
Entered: 15 V
